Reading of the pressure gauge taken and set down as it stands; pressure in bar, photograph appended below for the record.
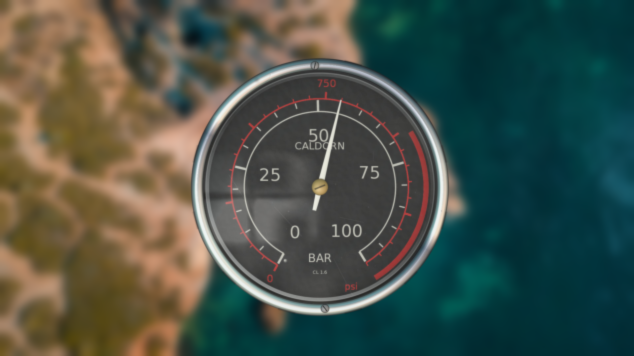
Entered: 55 bar
